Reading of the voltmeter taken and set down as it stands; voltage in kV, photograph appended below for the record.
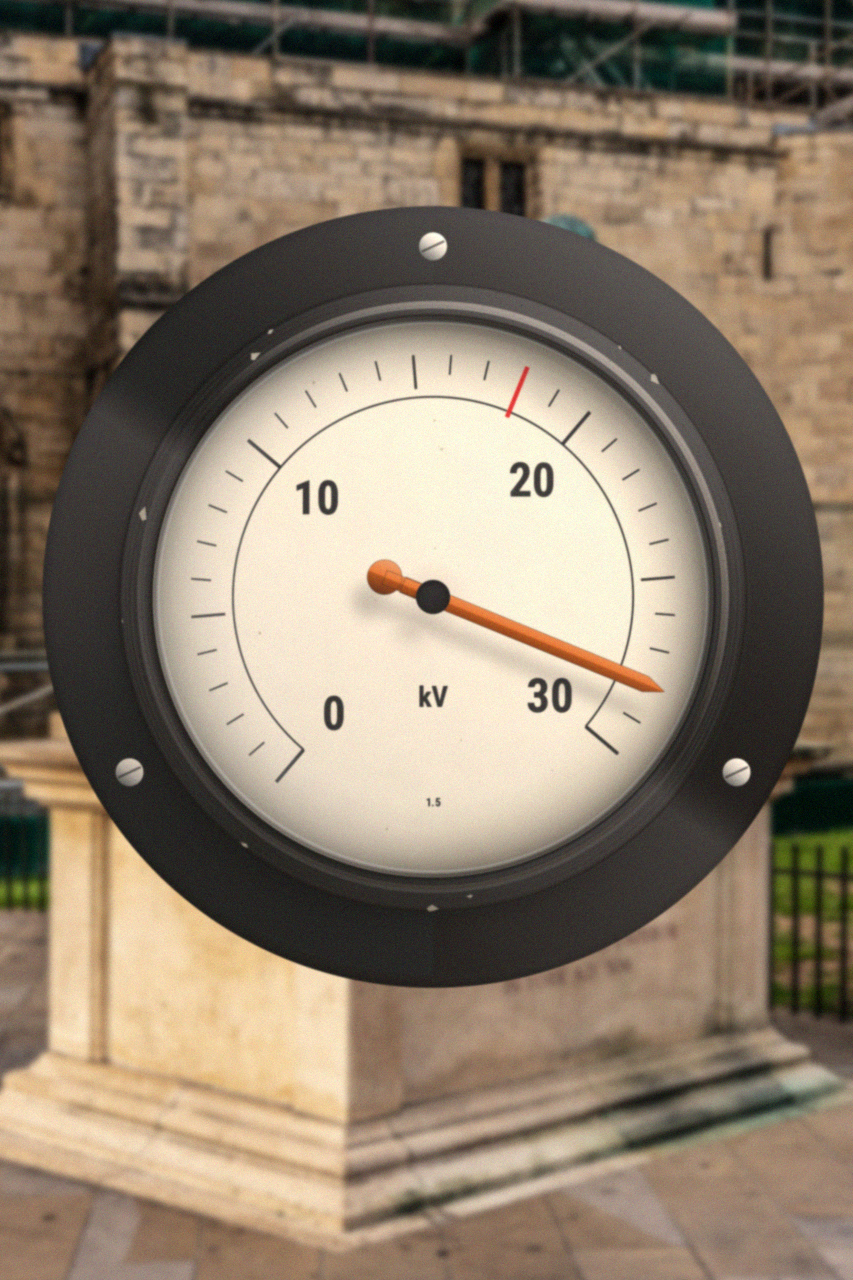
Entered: 28 kV
